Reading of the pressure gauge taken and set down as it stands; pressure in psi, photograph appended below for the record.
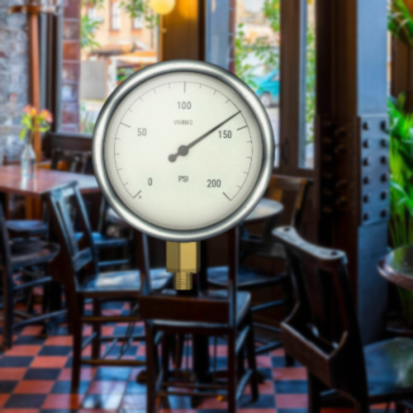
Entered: 140 psi
